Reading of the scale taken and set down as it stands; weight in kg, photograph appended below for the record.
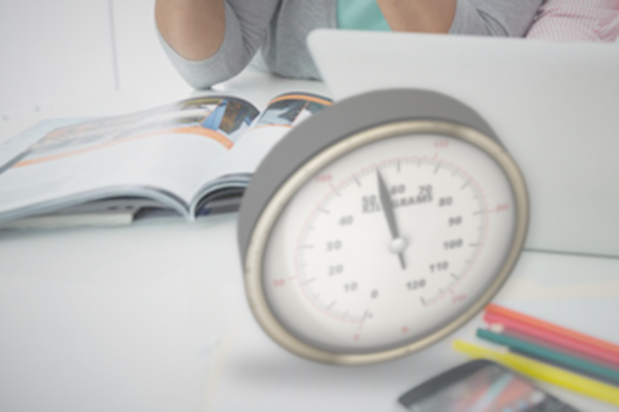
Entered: 55 kg
